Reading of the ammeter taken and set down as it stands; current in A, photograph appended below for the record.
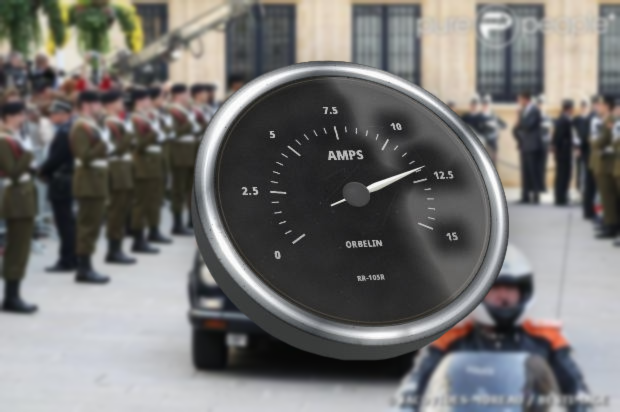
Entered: 12 A
